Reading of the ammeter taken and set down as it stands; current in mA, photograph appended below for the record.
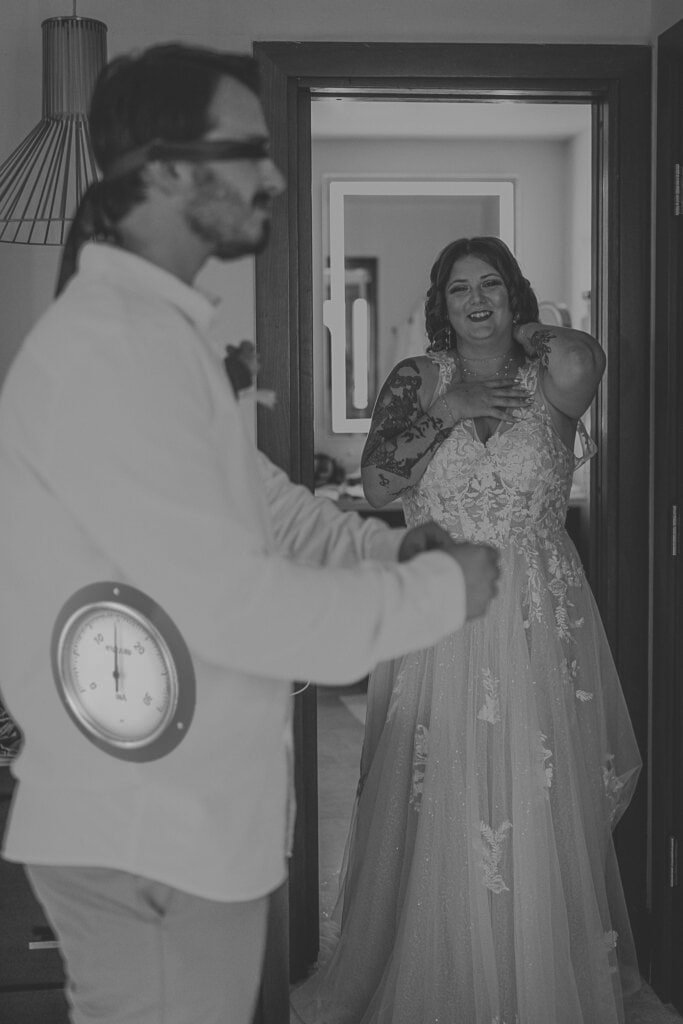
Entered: 15 mA
